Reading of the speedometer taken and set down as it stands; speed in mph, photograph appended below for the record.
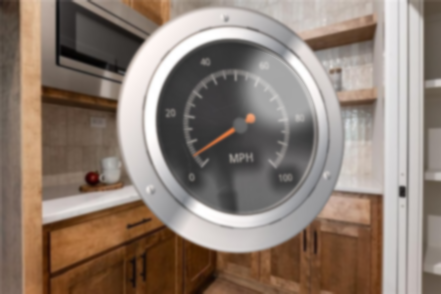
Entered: 5 mph
